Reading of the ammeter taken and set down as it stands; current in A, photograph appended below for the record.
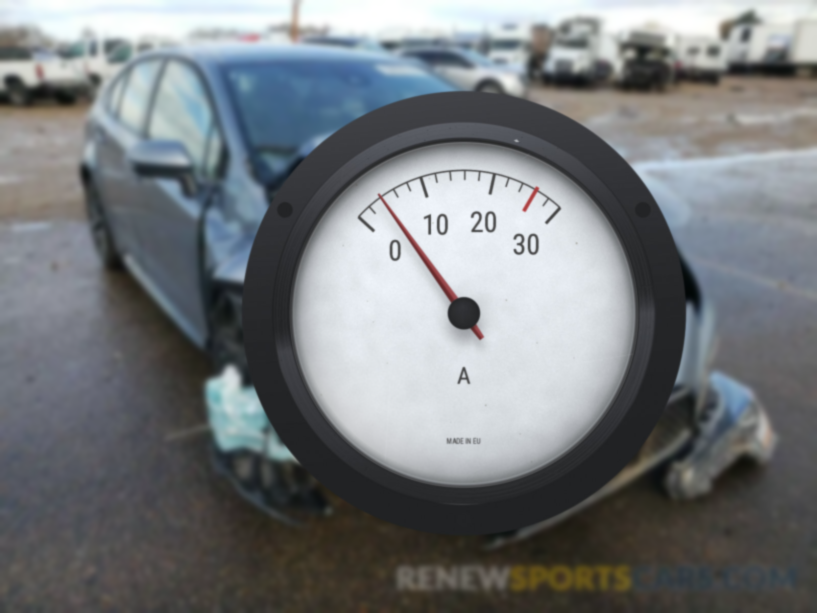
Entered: 4 A
